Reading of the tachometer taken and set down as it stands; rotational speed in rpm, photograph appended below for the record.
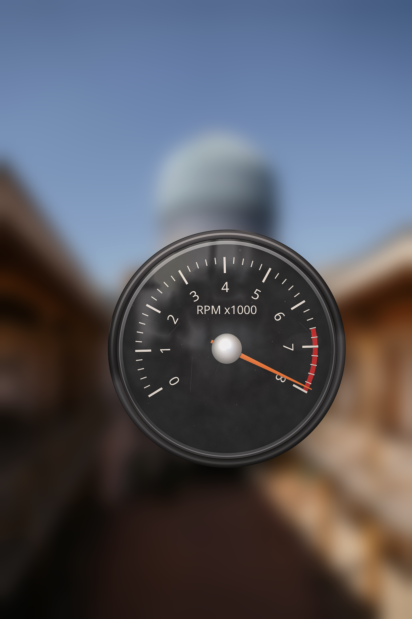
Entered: 7900 rpm
